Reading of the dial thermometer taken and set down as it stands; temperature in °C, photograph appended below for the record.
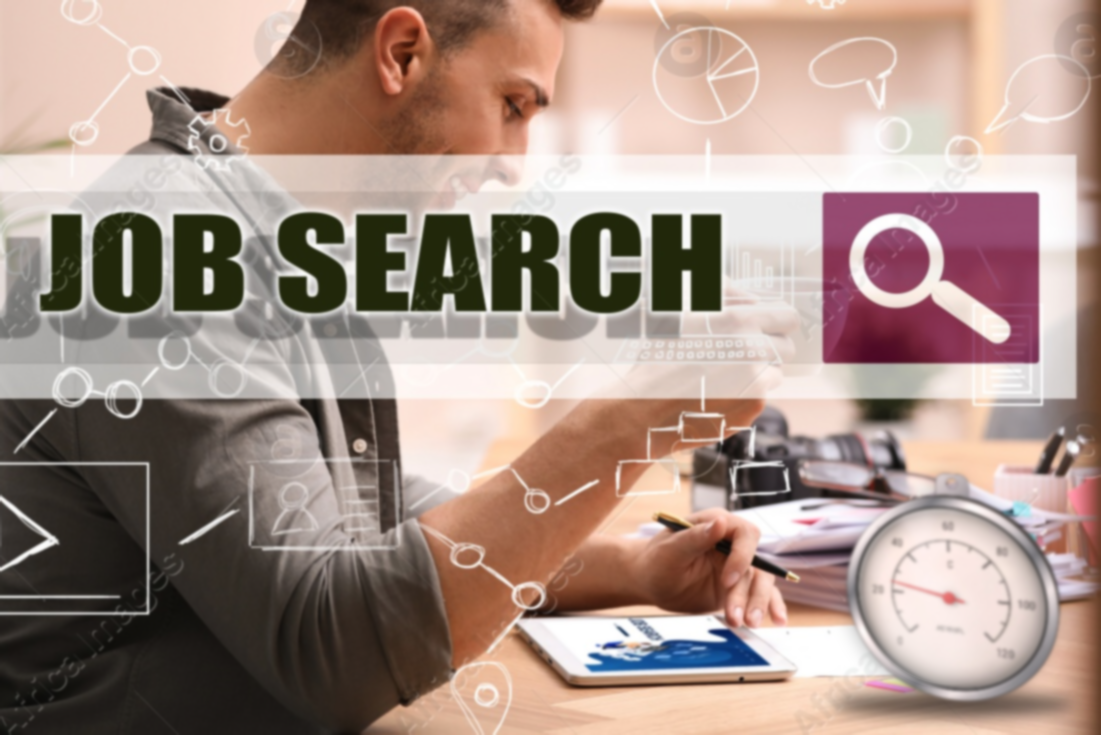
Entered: 25 °C
